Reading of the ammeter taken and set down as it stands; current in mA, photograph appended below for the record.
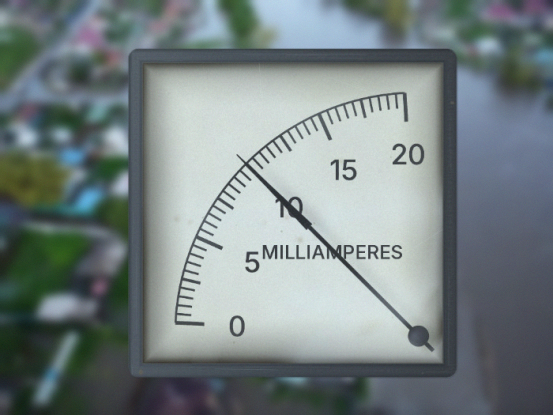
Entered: 10 mA
